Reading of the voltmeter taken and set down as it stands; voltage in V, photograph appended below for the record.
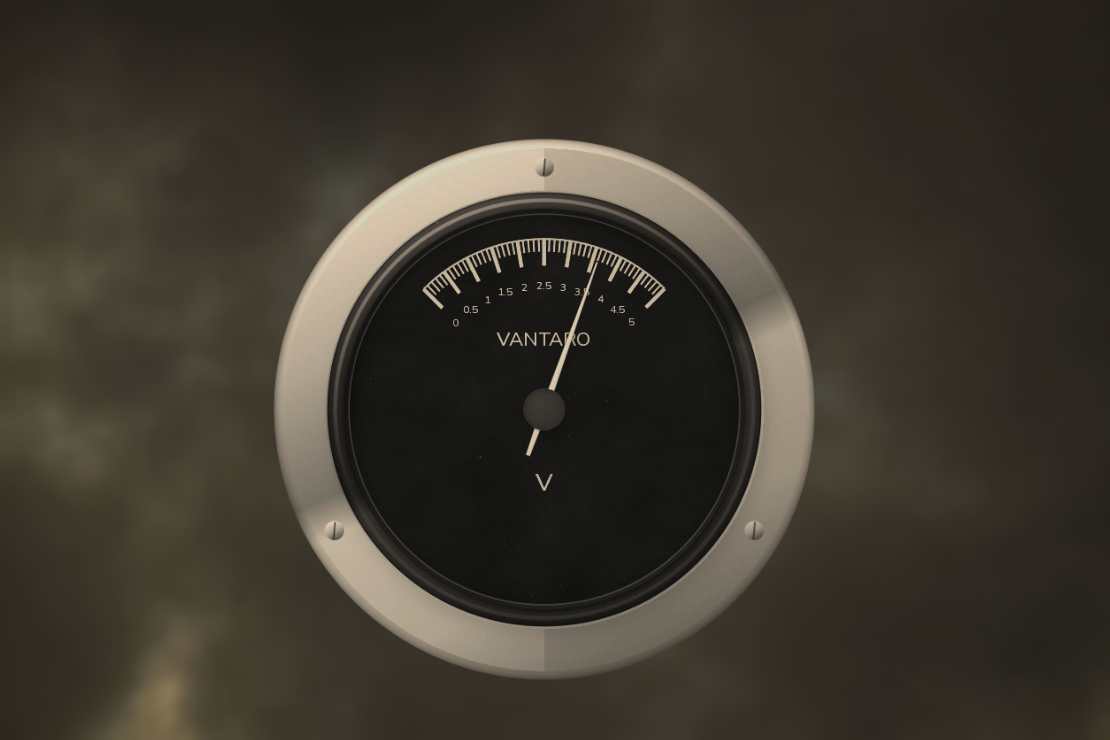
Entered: 3.6 V
